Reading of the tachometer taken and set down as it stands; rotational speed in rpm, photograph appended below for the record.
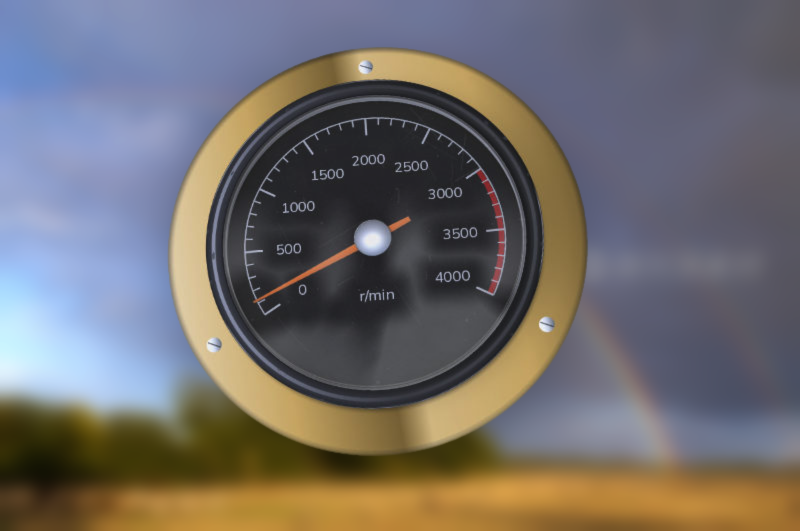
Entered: 100 rpm
